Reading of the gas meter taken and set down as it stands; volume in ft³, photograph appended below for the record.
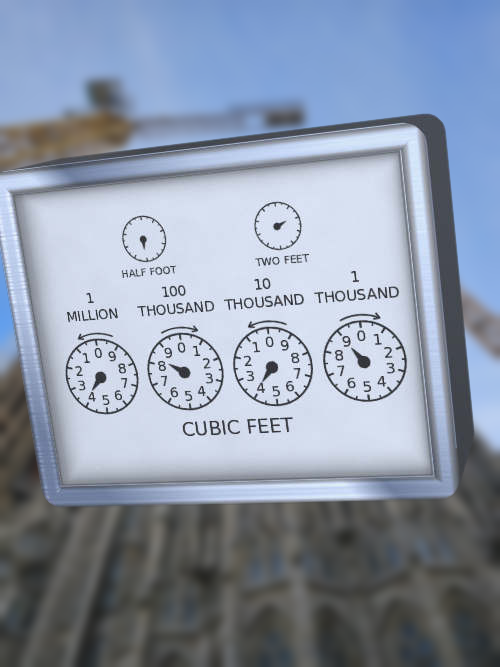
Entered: 383900 ft³
